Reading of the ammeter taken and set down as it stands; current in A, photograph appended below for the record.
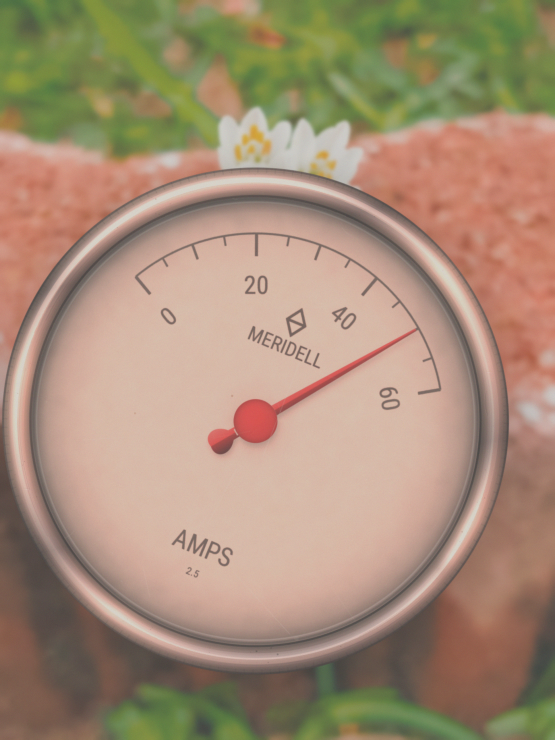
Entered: 50 A
